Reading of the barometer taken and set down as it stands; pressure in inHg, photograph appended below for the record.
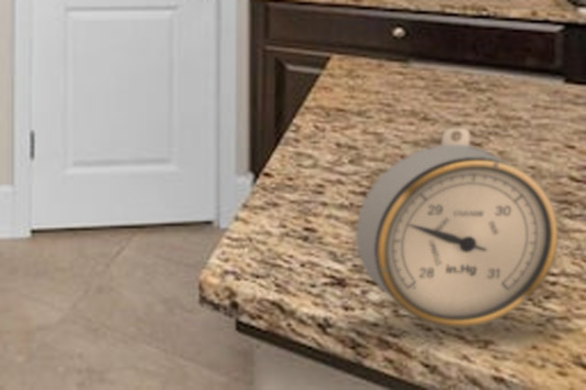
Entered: 28.7 inHg
